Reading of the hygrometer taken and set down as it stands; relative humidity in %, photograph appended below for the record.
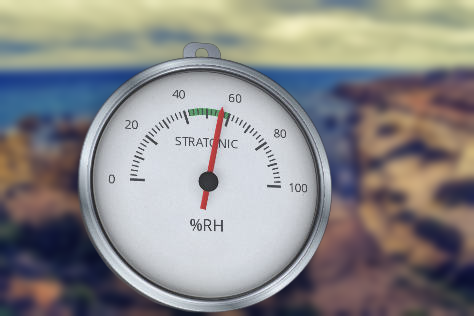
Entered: 56 %
